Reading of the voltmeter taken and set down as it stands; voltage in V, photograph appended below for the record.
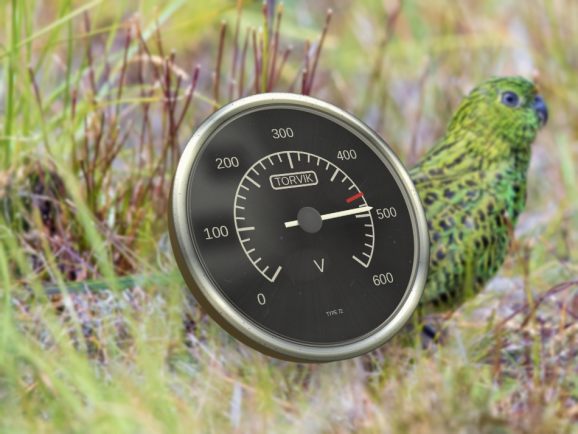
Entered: 490 V
